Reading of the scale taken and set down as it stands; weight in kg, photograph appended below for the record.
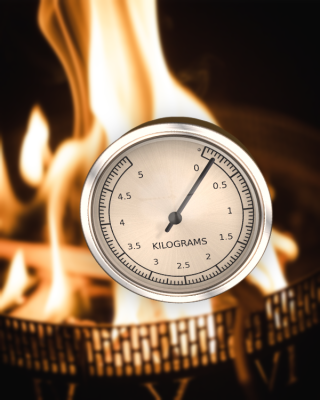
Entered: 0.15 kg
